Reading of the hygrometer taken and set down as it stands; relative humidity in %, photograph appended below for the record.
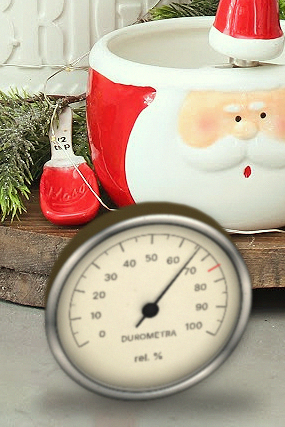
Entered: 65 %
